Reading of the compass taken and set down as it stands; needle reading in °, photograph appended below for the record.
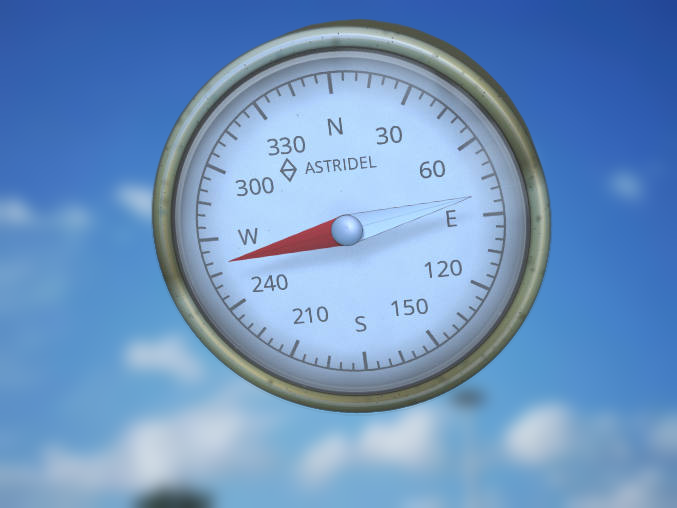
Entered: 260 °
